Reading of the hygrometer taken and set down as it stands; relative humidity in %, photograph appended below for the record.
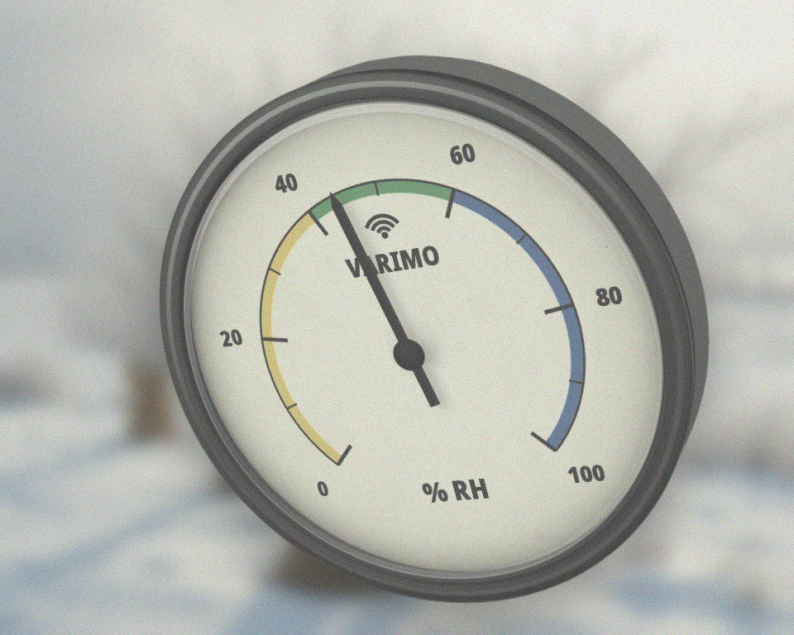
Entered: 45 %
